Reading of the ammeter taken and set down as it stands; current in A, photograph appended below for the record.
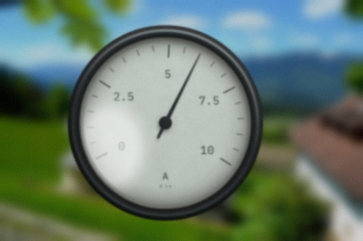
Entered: 6 A
